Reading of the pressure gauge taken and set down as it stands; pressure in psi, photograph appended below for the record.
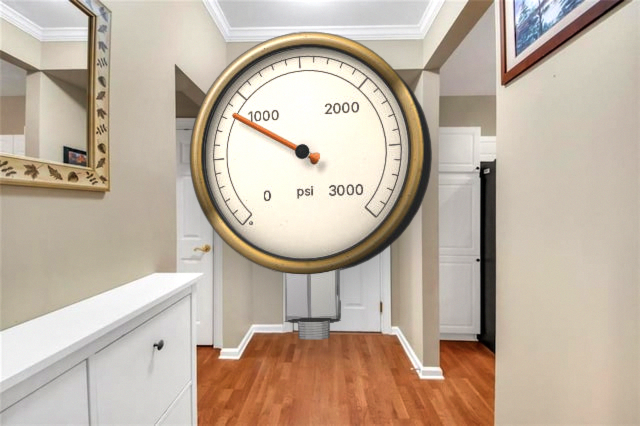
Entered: 850 psi
